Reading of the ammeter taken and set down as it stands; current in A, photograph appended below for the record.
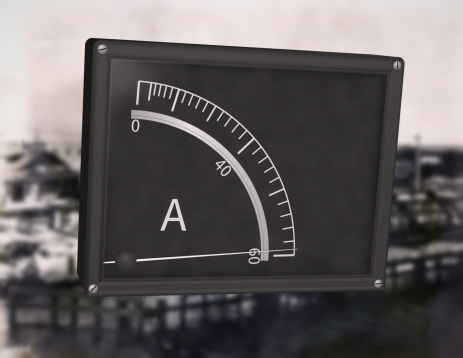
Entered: 59 A
